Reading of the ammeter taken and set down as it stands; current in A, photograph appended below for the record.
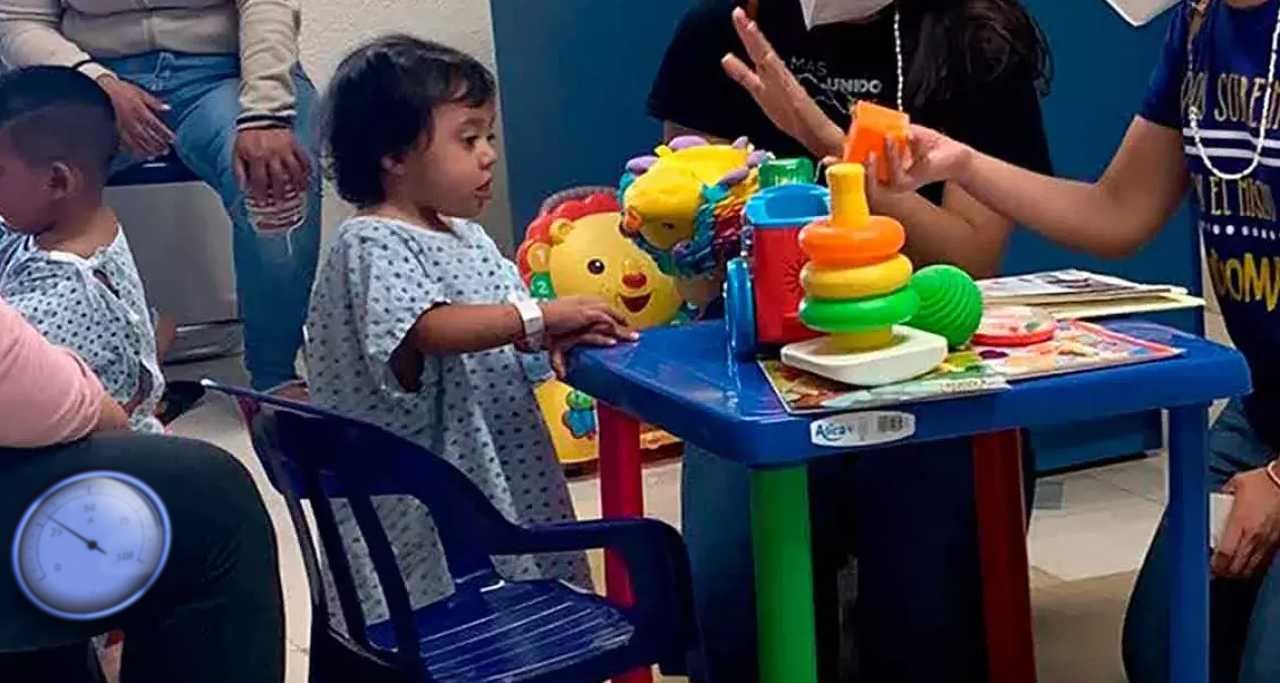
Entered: 30 A
